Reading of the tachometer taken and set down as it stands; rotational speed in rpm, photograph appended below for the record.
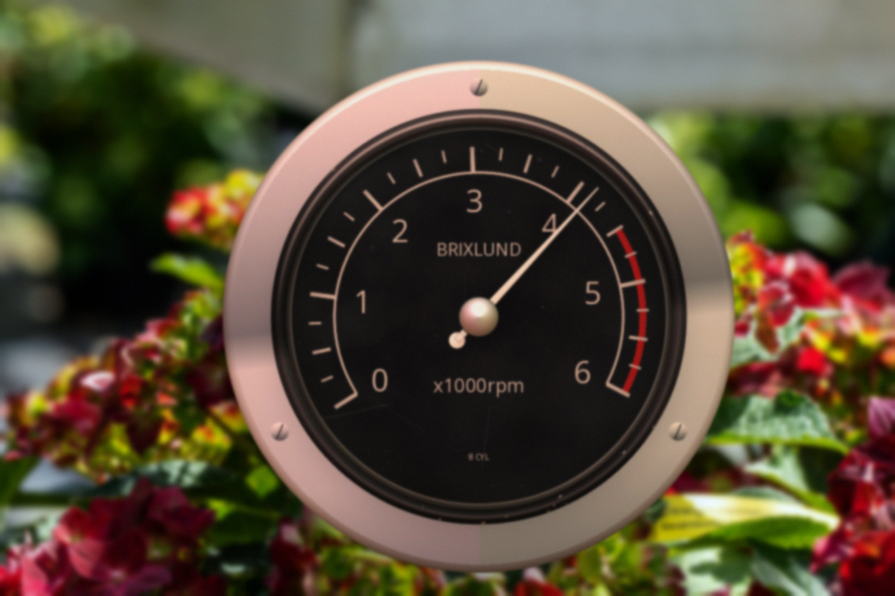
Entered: 4125 rpm
